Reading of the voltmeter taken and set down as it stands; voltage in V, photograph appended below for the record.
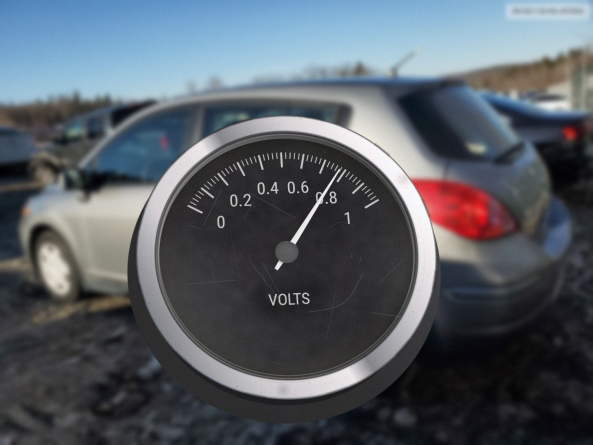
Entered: 0.78 V
